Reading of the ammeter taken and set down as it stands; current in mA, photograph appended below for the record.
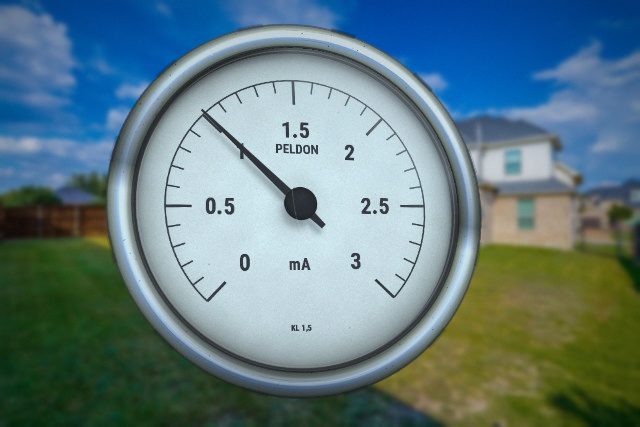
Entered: 1 mA
